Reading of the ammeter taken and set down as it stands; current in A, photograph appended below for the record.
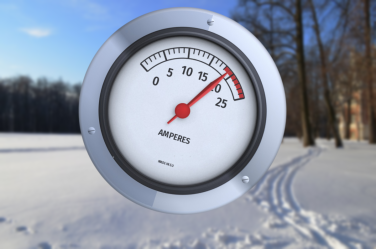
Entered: 19 A
